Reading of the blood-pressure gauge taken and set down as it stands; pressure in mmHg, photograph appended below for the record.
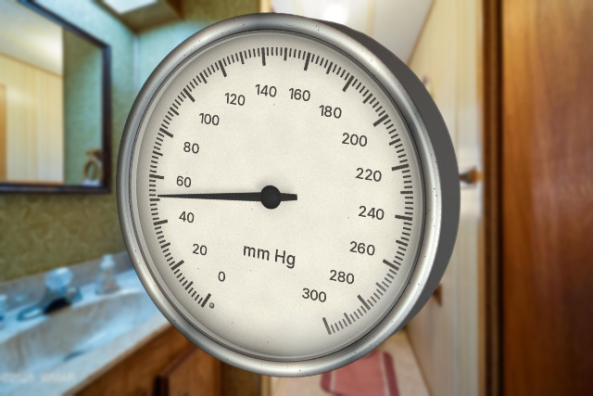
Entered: 52 mmHg
